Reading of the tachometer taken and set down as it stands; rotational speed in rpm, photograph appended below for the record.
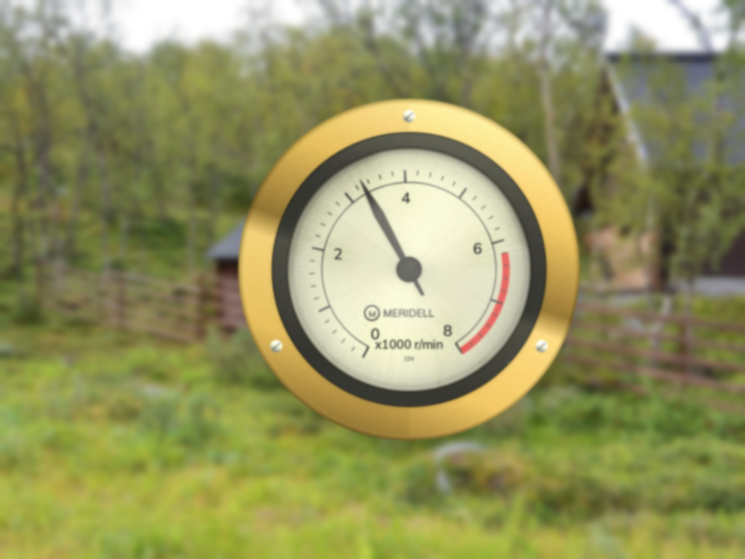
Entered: 3300 rpm
